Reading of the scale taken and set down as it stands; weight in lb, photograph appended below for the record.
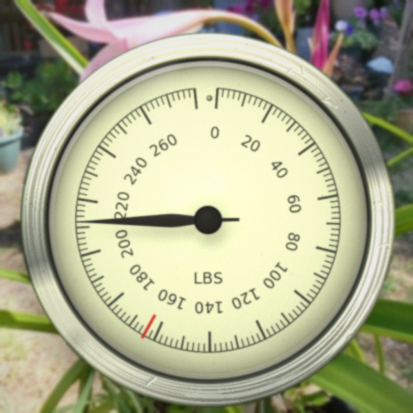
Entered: 212 lb
